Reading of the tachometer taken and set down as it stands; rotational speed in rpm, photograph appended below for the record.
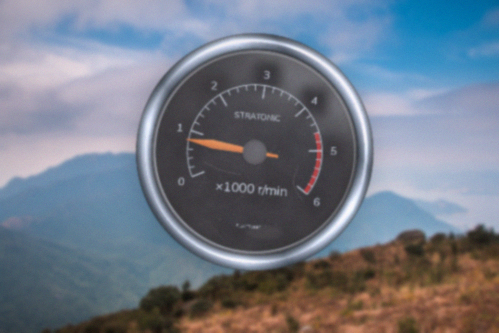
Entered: 800 rpm
